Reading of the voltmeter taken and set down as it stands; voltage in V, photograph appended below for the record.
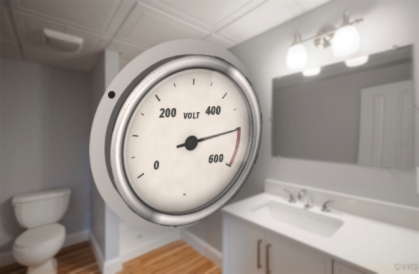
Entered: 500 V
